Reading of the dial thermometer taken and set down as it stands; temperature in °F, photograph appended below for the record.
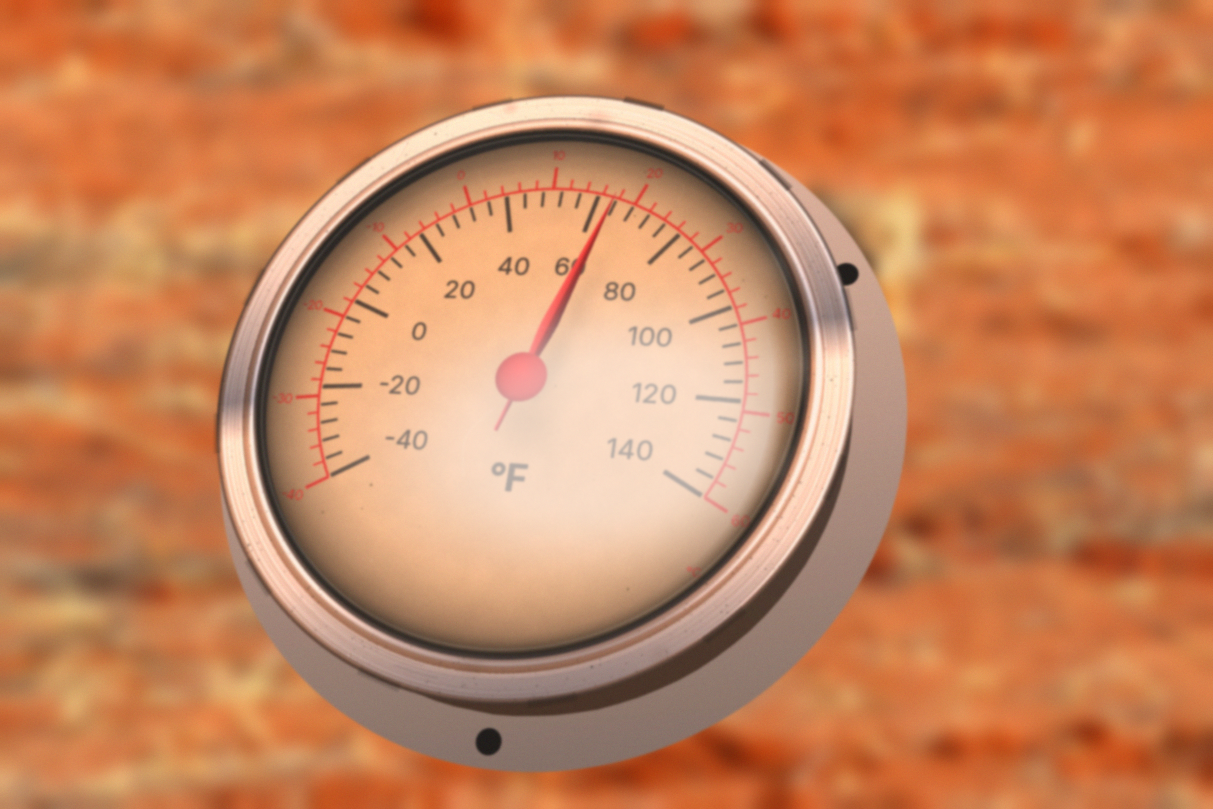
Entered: 64 °F
